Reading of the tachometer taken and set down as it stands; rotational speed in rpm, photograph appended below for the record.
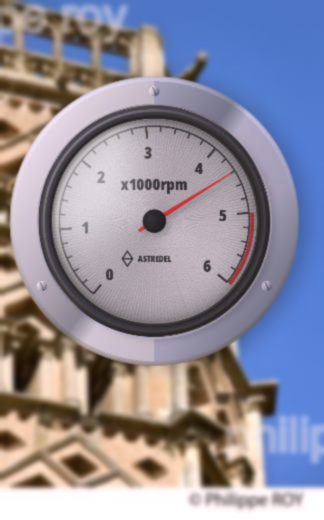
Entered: 4400 rpm
